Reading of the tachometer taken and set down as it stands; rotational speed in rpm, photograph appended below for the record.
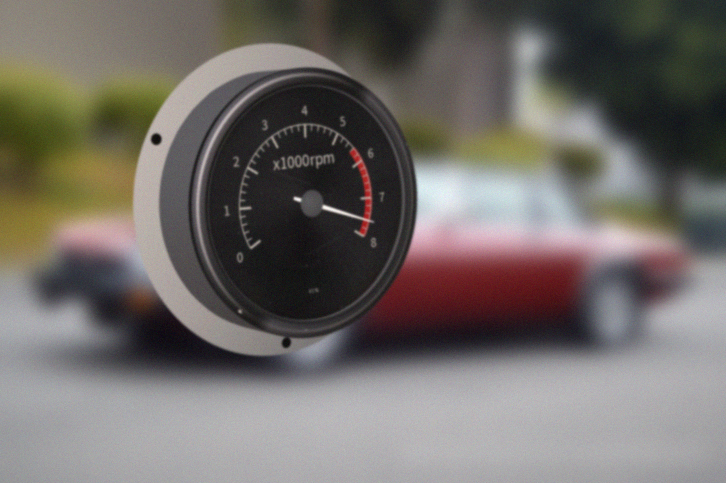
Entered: 7600 rpm
